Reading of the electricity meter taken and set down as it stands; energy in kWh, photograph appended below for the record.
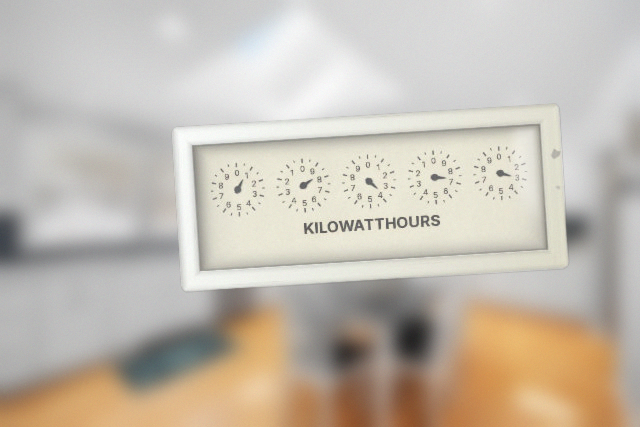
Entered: 8373 kWh
